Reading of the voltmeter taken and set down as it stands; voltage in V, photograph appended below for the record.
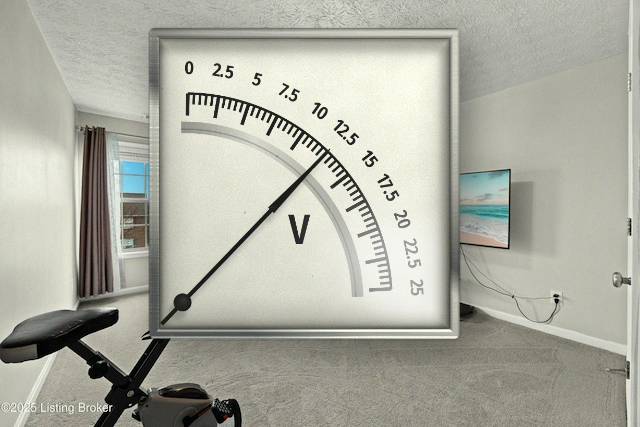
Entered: 12.5 V
